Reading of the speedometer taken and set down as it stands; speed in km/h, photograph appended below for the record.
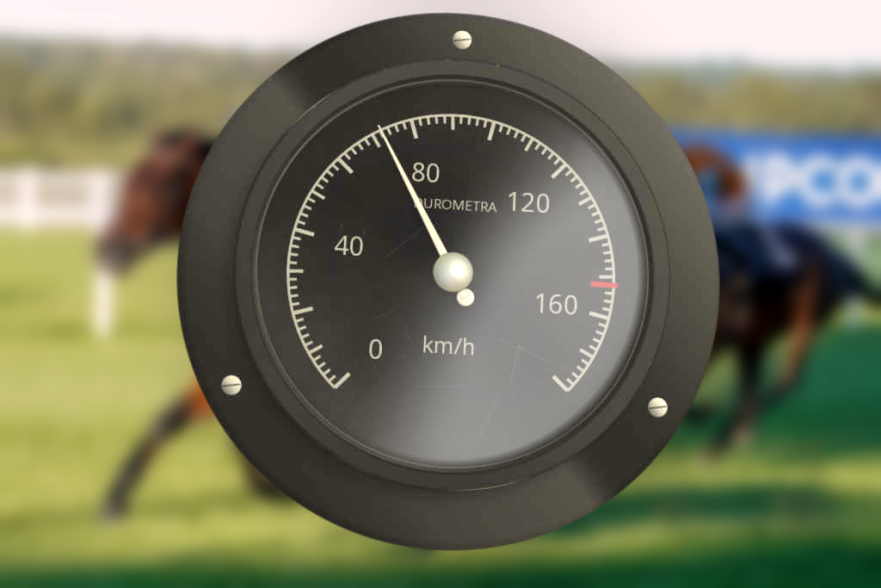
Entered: 72 km/h
